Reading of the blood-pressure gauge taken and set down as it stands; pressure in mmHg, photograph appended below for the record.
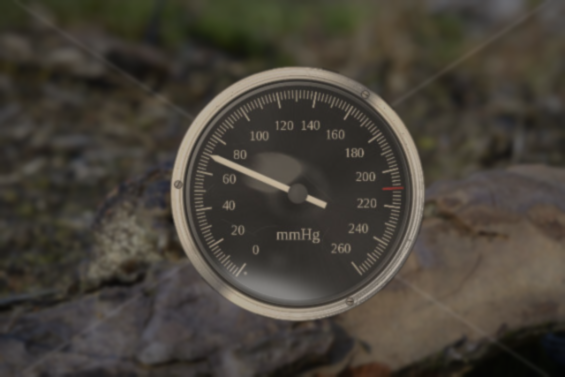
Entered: 70 mmHg
